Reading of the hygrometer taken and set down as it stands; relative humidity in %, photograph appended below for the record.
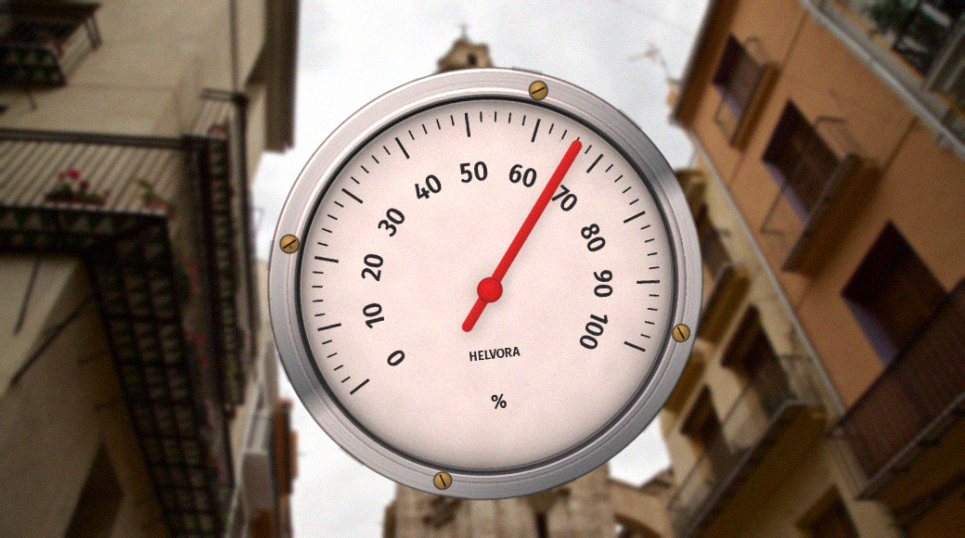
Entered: 66 %
